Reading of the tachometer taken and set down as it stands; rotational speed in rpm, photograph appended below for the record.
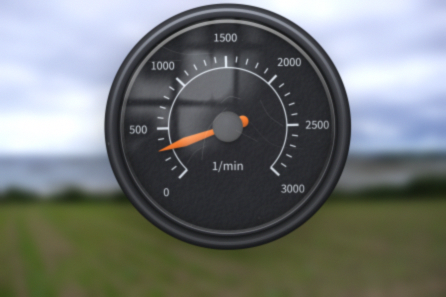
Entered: 300 rpm
